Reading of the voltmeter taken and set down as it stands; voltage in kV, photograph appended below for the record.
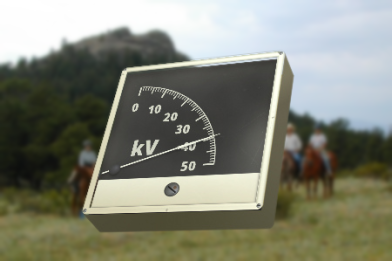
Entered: 40 kV
